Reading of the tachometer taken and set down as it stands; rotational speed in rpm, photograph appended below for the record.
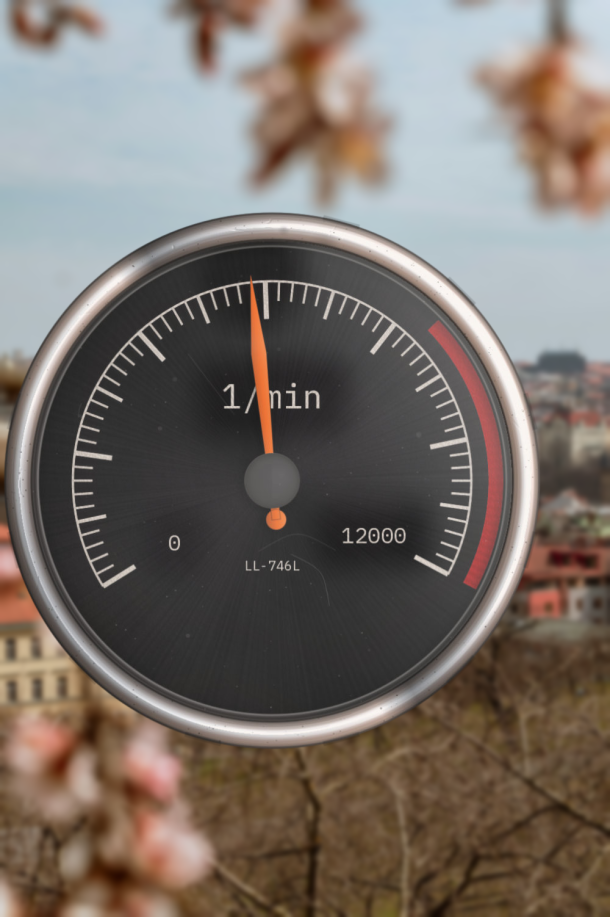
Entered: 5800 rpm
